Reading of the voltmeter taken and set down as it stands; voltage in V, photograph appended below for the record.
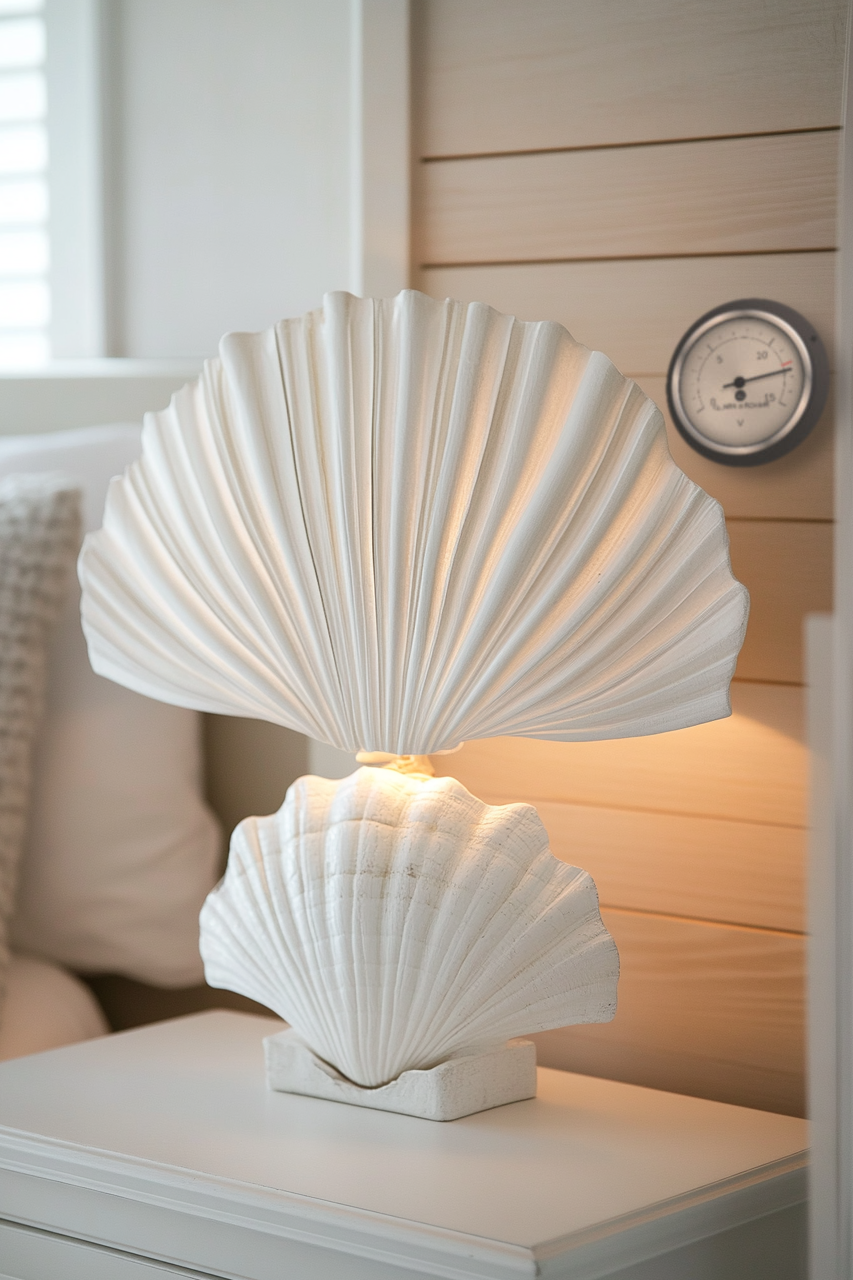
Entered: 12.5 V
